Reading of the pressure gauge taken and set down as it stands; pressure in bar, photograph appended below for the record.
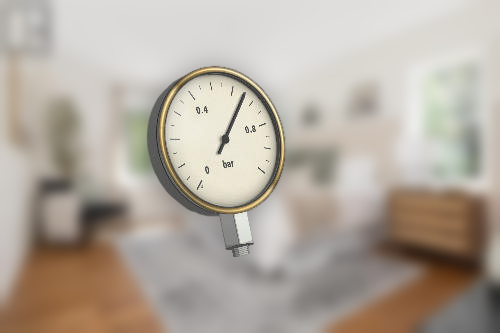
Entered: 0.65 bar
